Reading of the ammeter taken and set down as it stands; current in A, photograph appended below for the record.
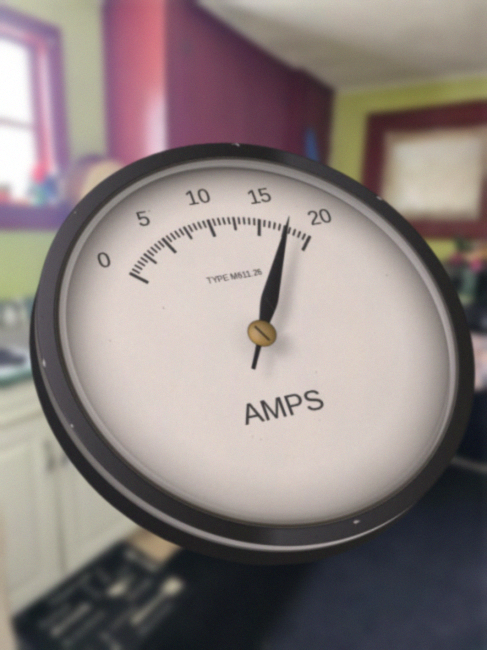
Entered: 17.5 A
